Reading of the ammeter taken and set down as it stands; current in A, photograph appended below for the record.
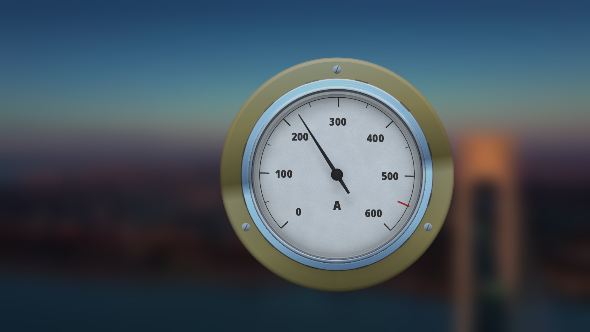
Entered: 225 A
